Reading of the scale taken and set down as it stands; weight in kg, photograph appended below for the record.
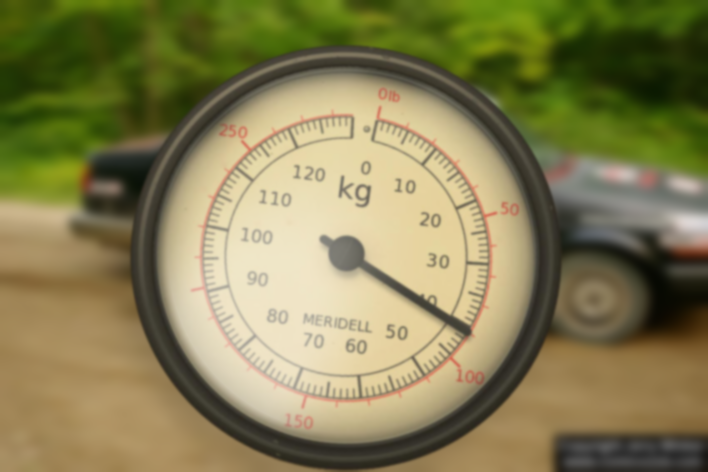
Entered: 41 kg
